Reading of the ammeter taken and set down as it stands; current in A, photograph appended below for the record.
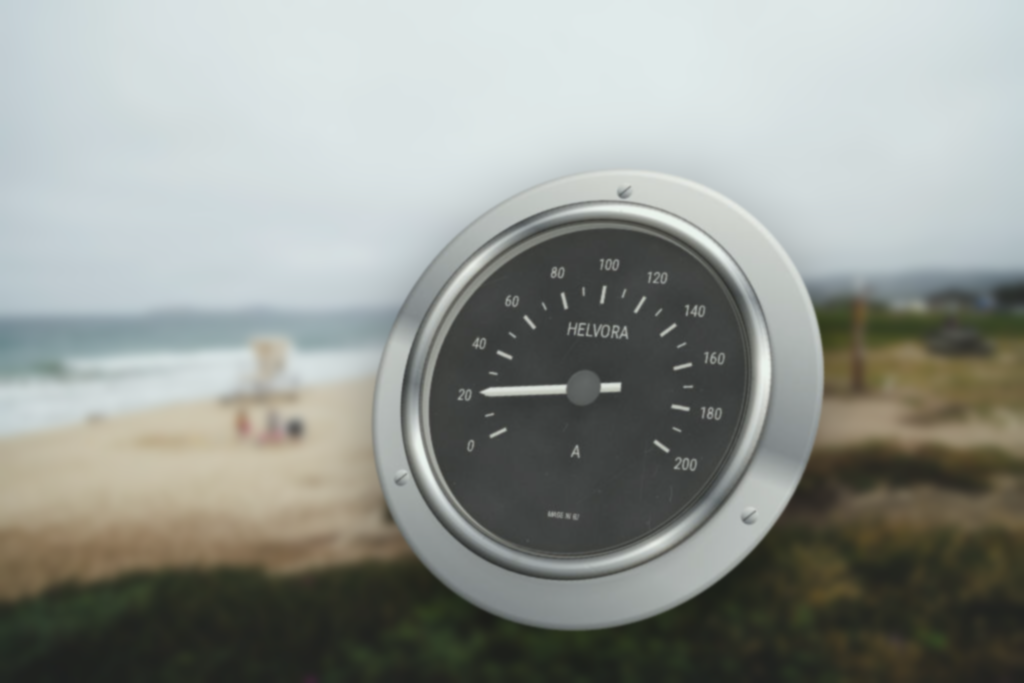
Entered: 20 A
